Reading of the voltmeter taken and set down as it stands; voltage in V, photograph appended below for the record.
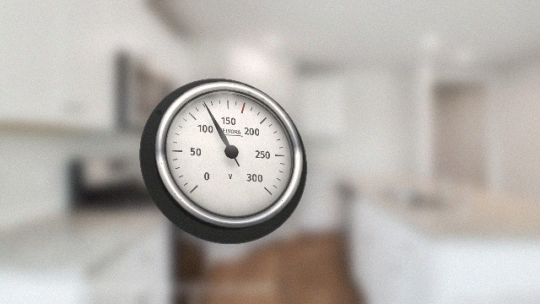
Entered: 120 V
